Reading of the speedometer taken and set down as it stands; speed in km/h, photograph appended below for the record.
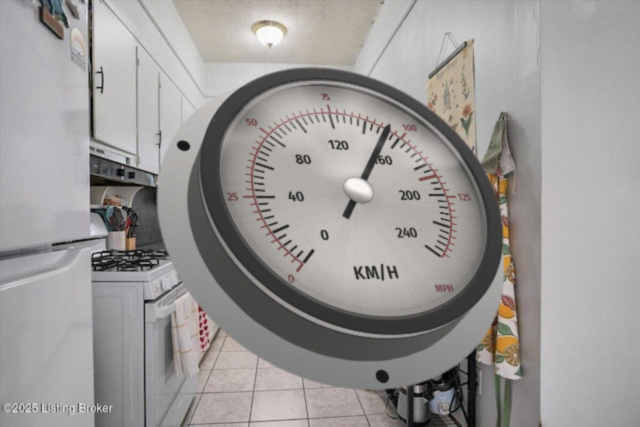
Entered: 152 km/h
